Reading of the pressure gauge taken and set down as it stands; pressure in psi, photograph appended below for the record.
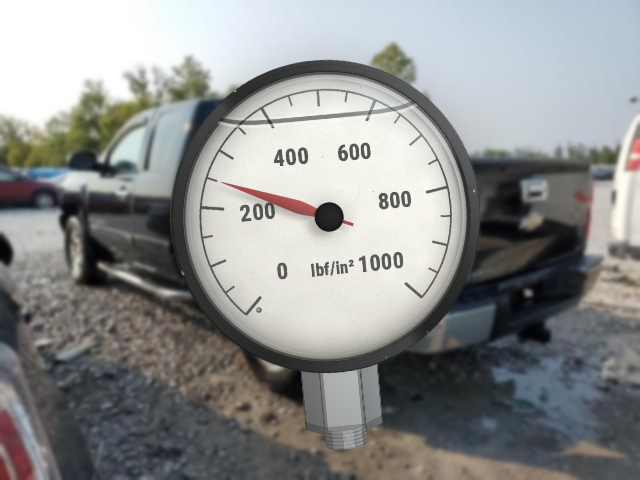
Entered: 250 psi
